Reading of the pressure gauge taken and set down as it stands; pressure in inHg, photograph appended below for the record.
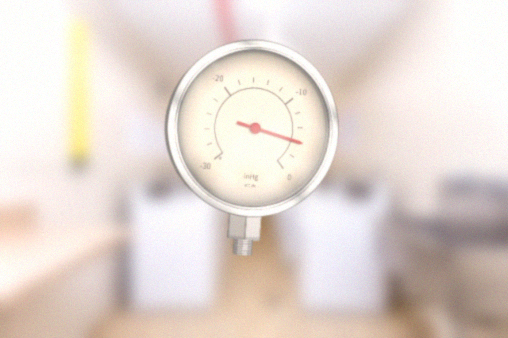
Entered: -4 inHg
